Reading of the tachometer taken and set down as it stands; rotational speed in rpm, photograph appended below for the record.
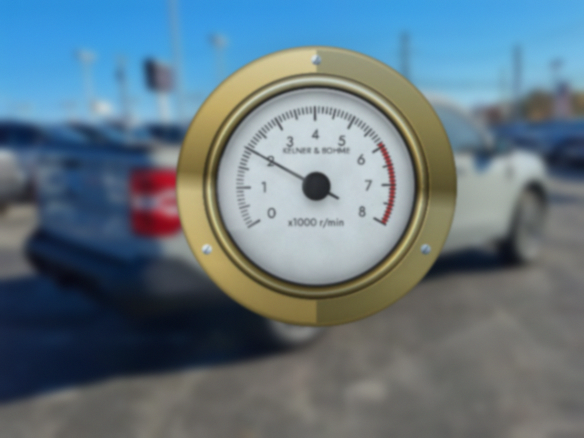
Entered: 2000 rpm
